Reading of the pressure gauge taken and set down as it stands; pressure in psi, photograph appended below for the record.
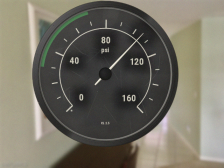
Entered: 105 psi
